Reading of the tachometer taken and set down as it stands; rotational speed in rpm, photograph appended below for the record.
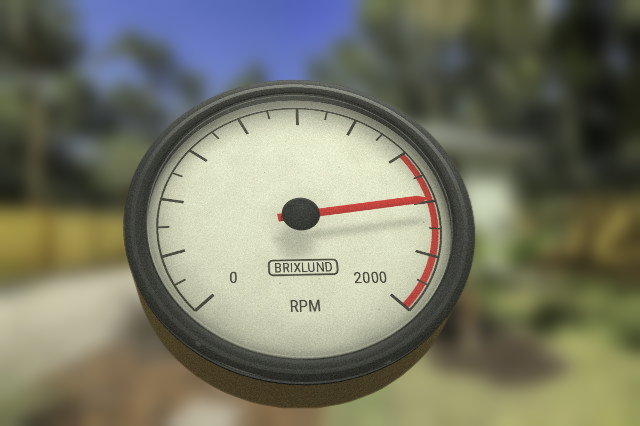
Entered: 1600 rpm
